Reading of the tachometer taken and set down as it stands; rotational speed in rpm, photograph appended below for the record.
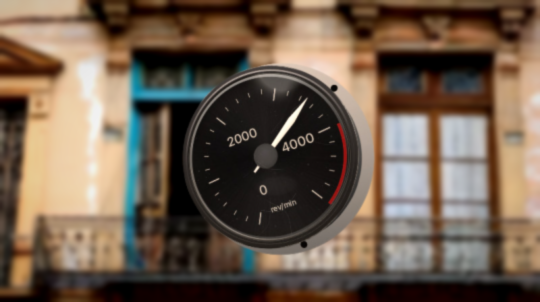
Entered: 3500 rpm
